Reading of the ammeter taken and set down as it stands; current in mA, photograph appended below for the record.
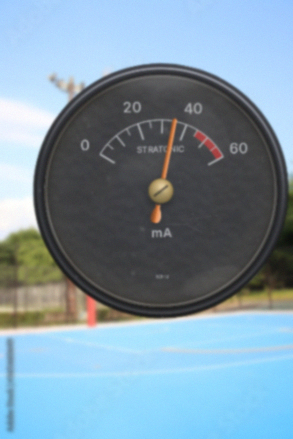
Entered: 35 mA
